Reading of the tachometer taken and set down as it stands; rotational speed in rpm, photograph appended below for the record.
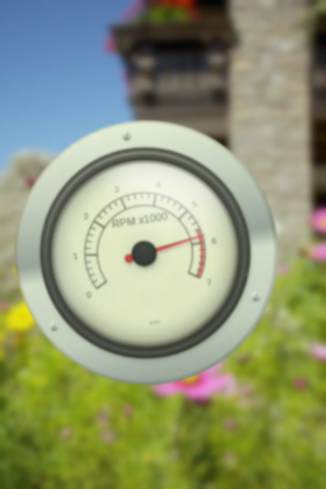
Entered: 5800 rpm
